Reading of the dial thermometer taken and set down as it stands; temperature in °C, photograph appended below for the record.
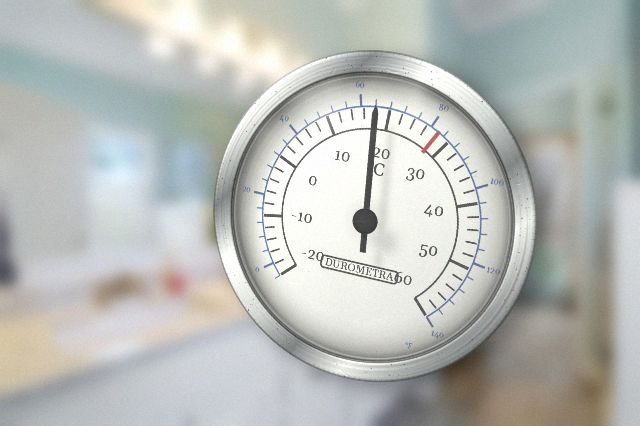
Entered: 18 °C
